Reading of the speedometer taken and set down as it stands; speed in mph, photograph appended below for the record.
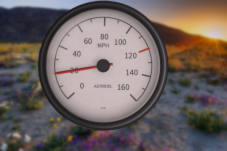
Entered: 20 mph
